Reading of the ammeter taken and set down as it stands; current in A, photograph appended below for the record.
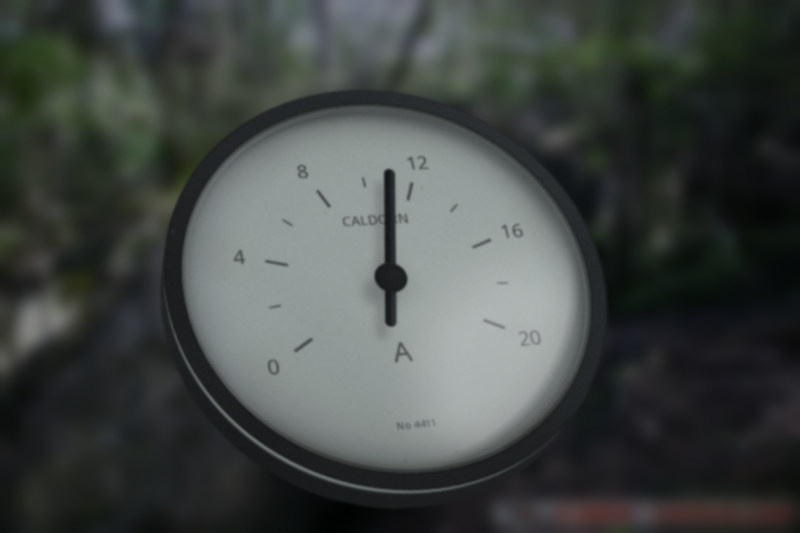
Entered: 11 A
